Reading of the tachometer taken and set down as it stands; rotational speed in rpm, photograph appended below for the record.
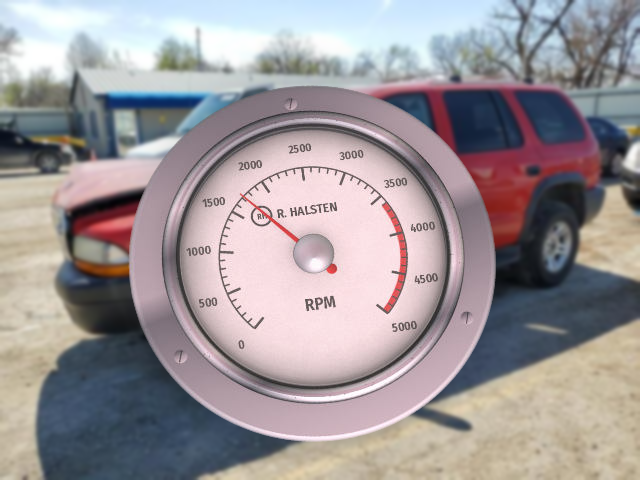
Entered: 1700 rpm
